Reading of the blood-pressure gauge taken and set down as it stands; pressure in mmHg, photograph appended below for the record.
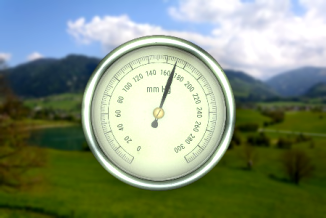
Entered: 170 mmHg
